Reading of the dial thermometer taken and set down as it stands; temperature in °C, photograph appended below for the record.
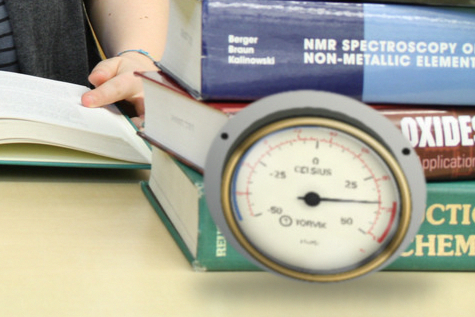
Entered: 35 °C
